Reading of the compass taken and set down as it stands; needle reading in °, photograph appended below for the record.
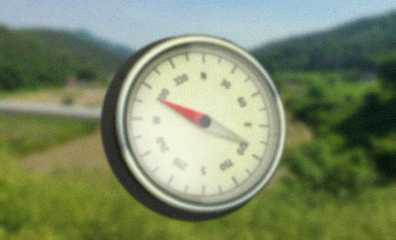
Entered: 292.5 °
